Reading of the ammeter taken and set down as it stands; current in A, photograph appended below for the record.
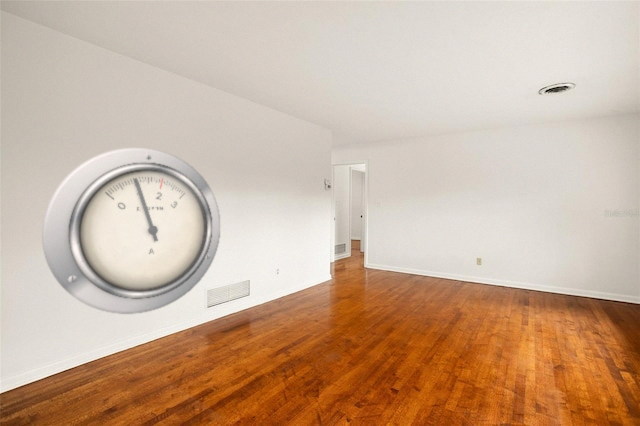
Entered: 1 A
